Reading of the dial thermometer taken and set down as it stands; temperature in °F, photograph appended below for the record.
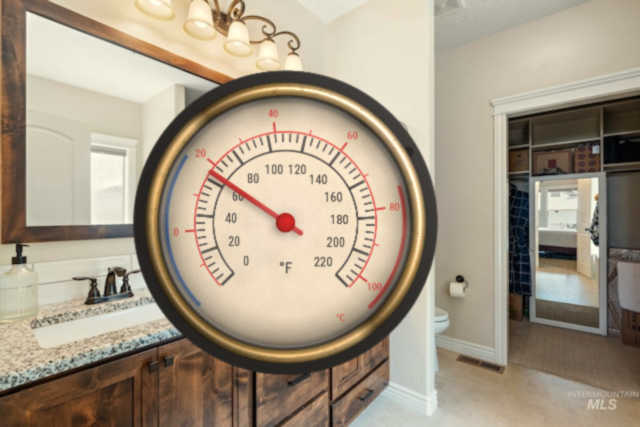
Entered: 64 °F
